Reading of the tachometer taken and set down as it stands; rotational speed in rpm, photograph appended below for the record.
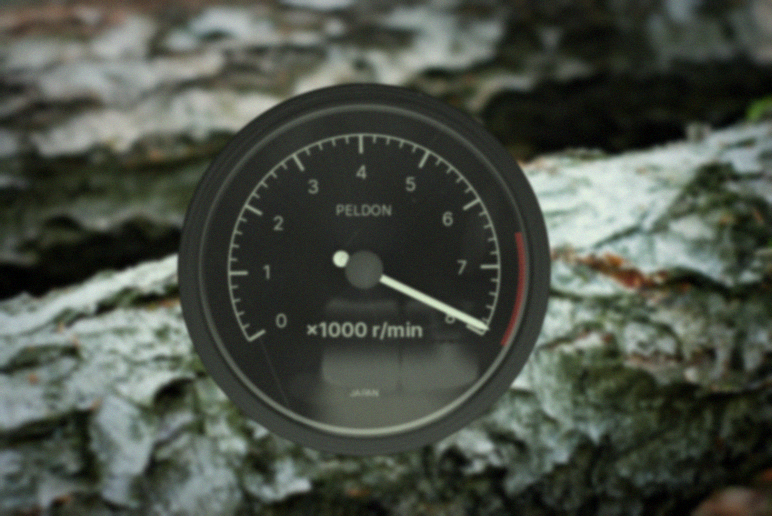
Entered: 7900 rpm
